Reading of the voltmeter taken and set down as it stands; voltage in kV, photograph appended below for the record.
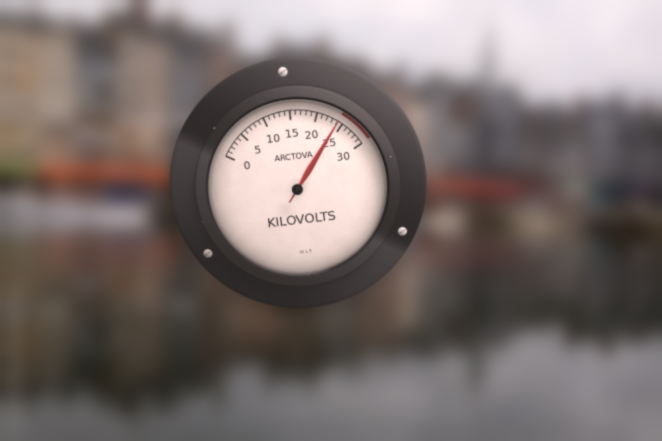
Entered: 24 kV
